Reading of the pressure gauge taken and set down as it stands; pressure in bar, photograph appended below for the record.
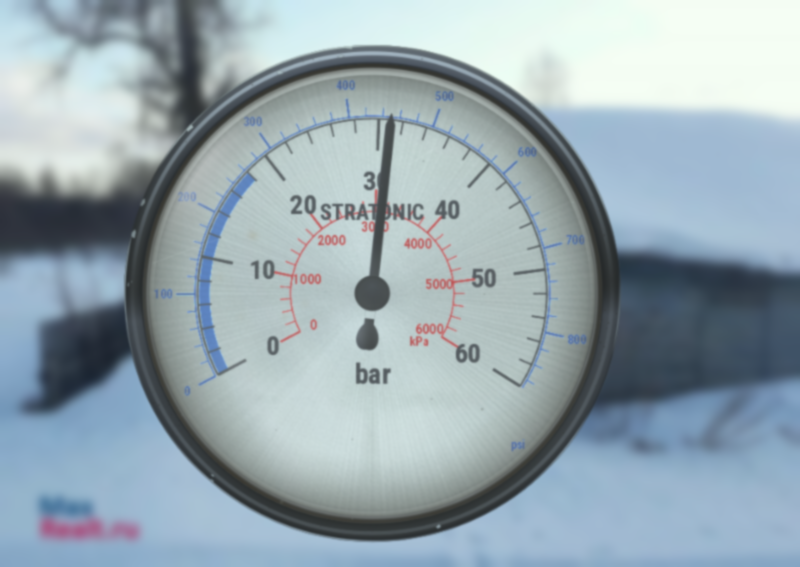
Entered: 31 bar
